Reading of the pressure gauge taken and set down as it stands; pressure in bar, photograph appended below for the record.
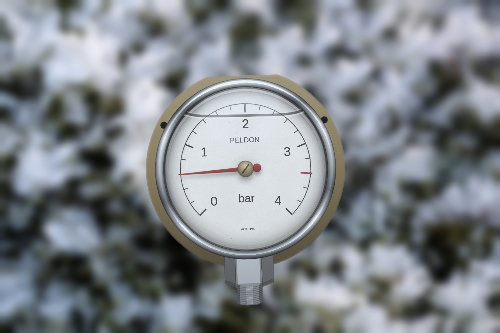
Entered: 0.6 bar
